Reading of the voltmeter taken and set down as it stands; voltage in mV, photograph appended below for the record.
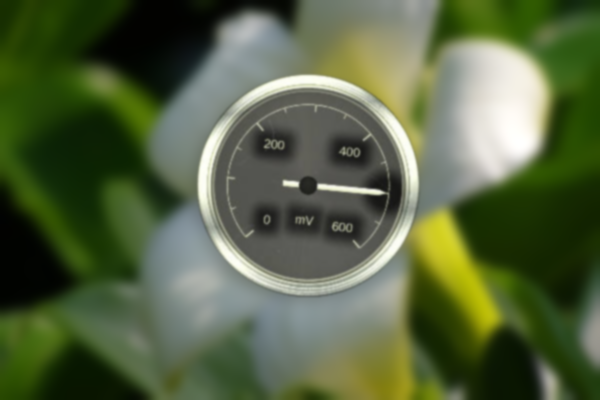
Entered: 500 mV
